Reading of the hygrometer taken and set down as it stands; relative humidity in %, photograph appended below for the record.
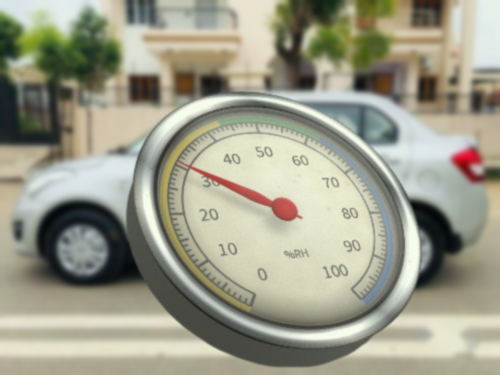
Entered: 30 %
